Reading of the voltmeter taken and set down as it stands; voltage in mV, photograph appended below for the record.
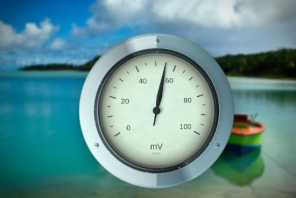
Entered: 55 mV
